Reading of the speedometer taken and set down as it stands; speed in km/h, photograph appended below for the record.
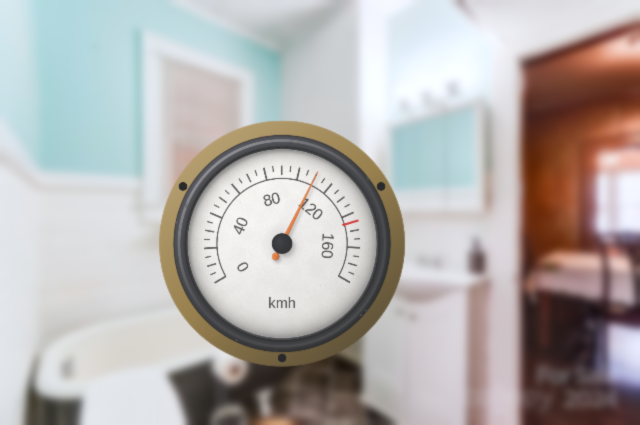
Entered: 110 km/h
